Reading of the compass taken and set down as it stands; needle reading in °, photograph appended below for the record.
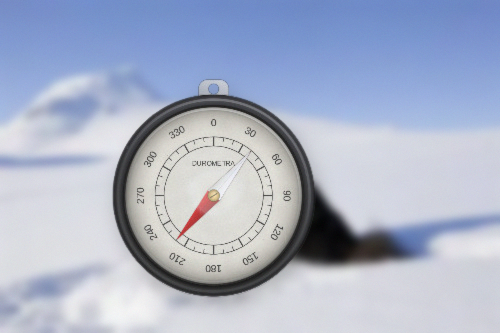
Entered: 220 °
